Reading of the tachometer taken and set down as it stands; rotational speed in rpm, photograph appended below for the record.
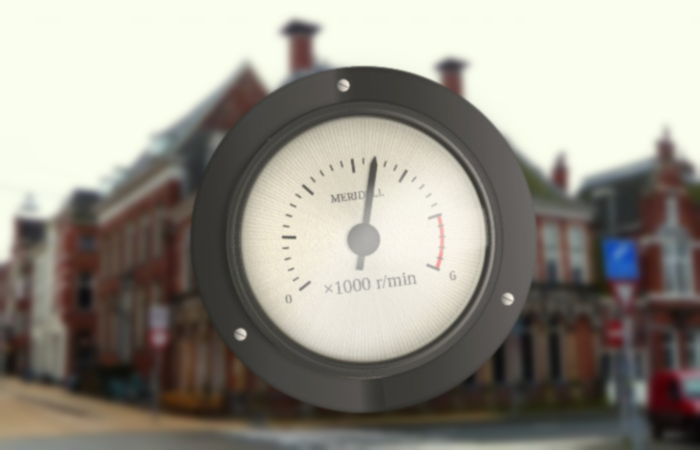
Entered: 3400 rpm
